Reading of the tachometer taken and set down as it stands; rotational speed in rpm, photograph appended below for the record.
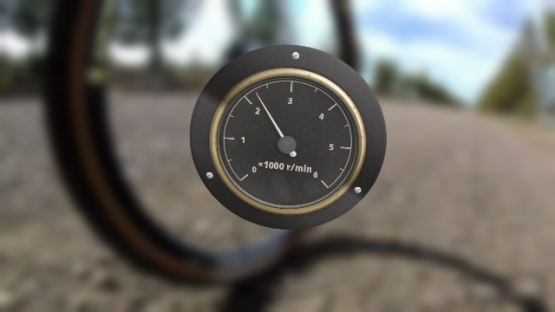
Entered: 2250 rpm
